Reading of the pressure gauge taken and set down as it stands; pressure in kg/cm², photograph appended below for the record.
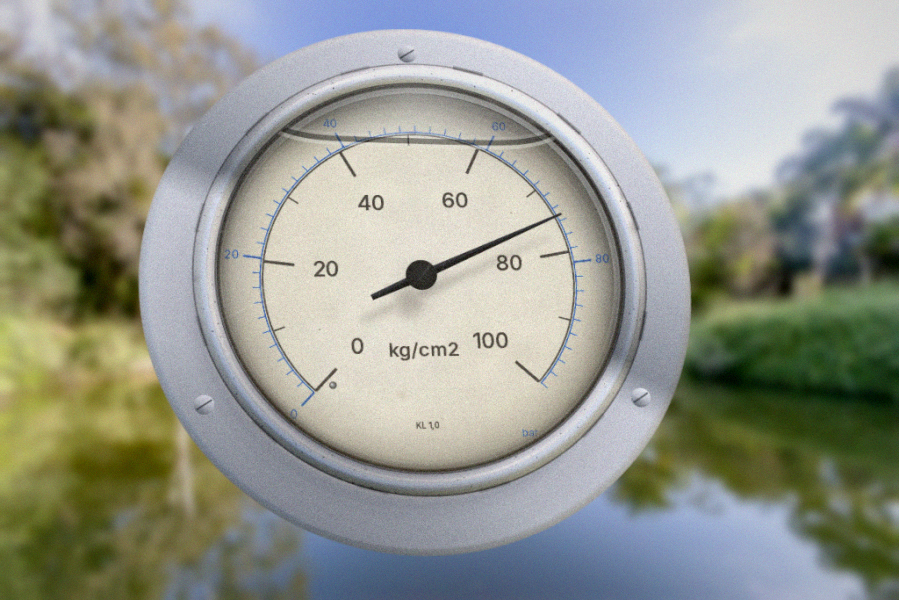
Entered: 75 kg/cm²
